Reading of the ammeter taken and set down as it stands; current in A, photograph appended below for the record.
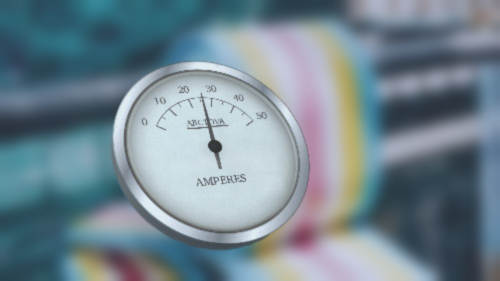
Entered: 25 A
